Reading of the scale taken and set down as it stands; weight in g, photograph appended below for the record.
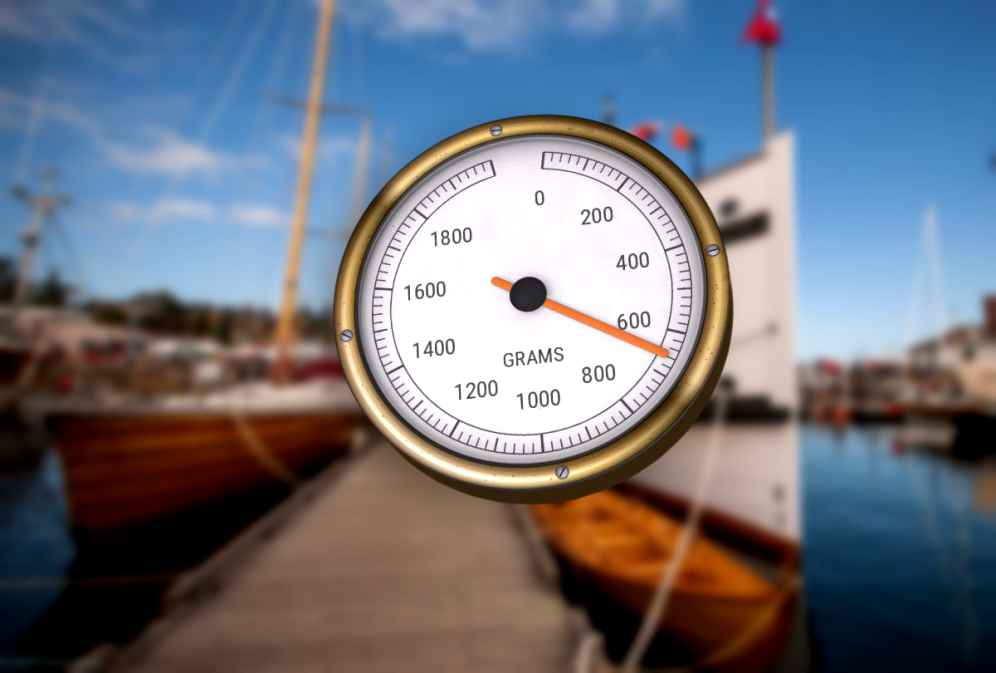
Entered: 660 g
